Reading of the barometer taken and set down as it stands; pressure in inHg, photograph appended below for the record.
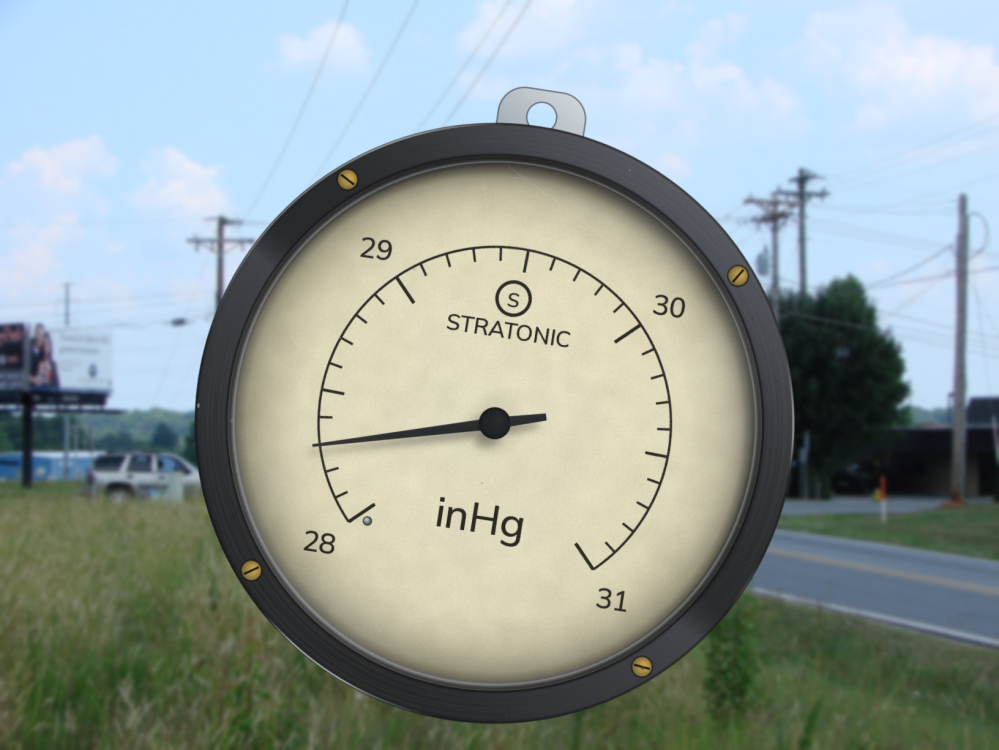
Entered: 28.3 inHg
